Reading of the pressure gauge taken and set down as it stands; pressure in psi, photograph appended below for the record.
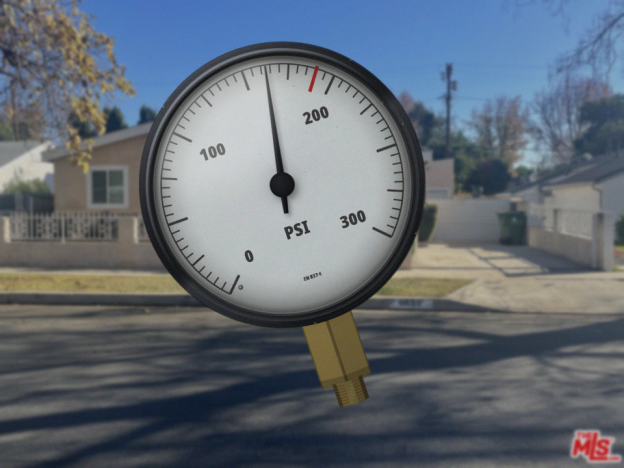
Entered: 162.5 psi
